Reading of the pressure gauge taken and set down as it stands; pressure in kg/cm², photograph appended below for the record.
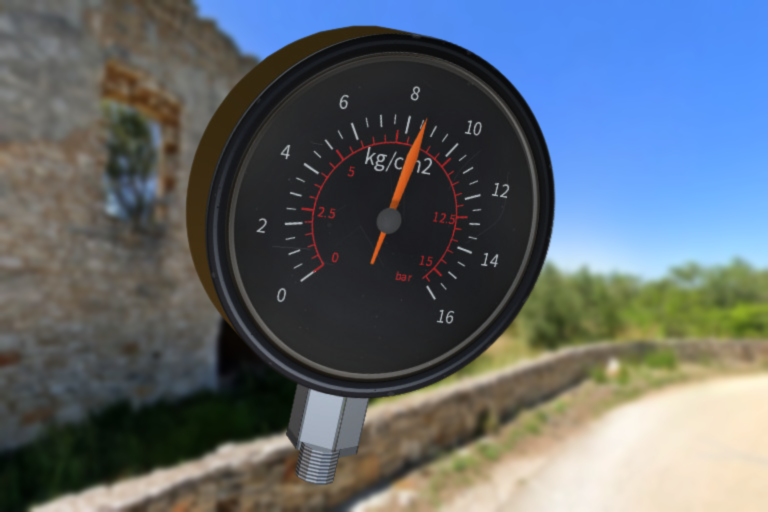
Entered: 8.5 kg/cm²
